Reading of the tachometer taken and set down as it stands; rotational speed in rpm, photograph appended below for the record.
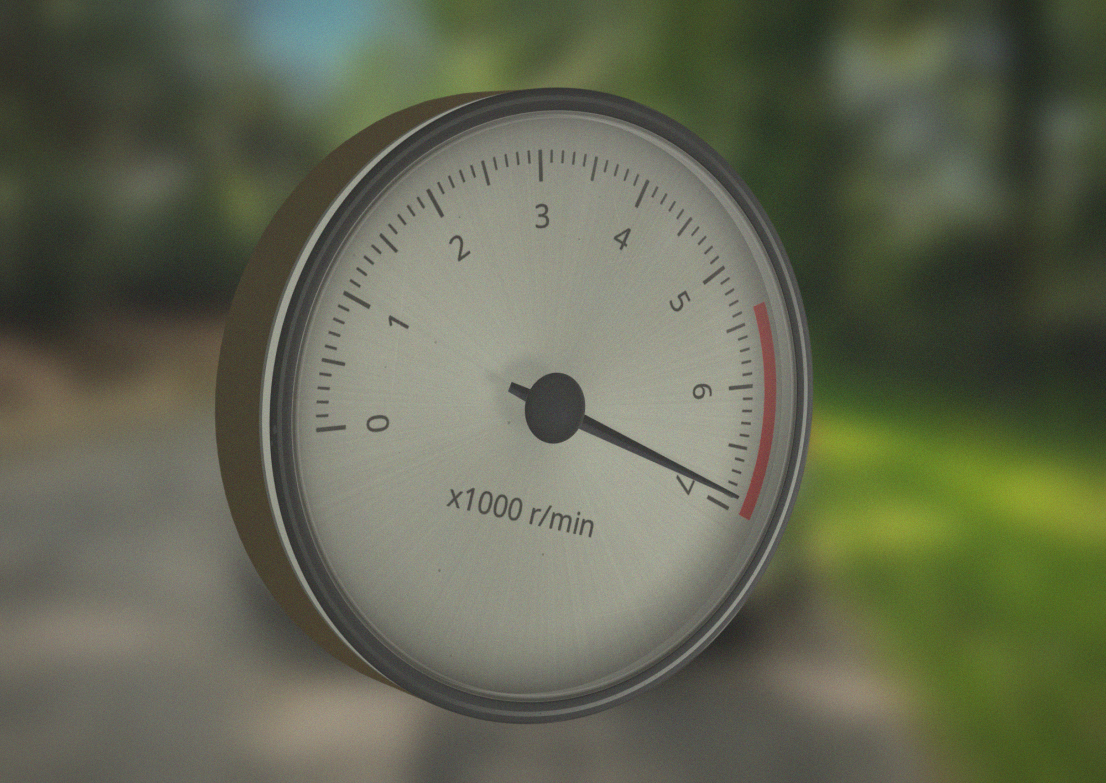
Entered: 6900 rpm
